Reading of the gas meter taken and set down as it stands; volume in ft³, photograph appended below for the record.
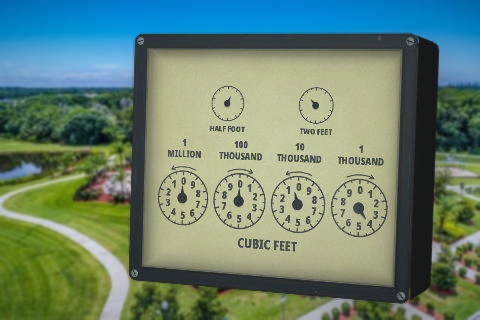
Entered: 400 ft³
